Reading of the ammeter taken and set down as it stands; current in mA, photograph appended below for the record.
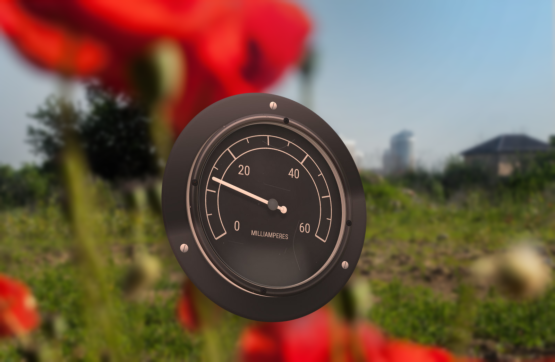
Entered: 12.5 mA
